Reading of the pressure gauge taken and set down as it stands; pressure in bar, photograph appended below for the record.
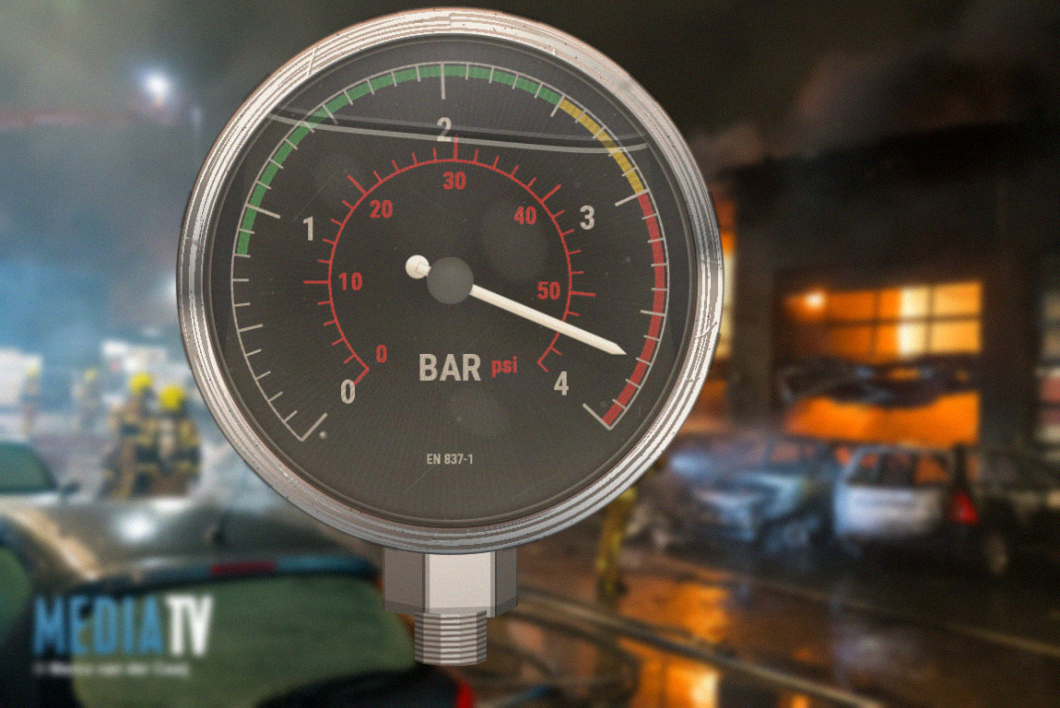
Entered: 3.7 bar
